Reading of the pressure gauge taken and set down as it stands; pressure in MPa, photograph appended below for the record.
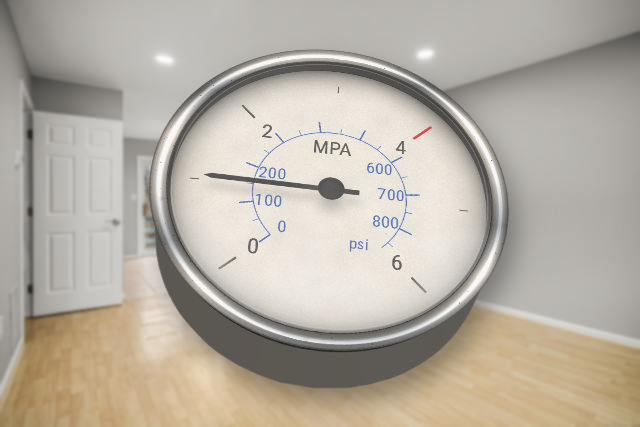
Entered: 1 MPa
